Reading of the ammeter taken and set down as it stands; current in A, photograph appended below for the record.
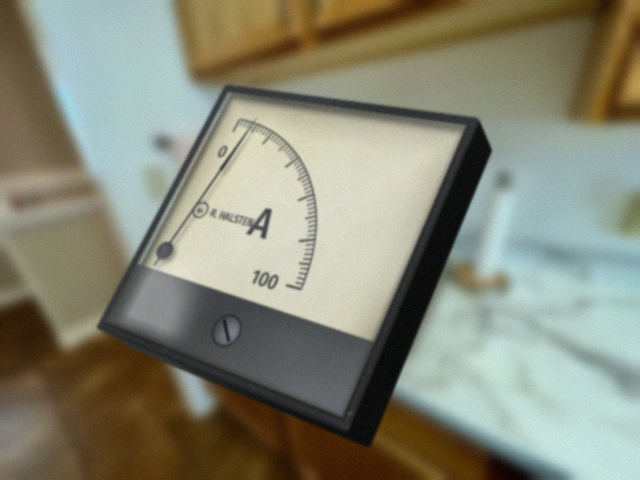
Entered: 10 A
